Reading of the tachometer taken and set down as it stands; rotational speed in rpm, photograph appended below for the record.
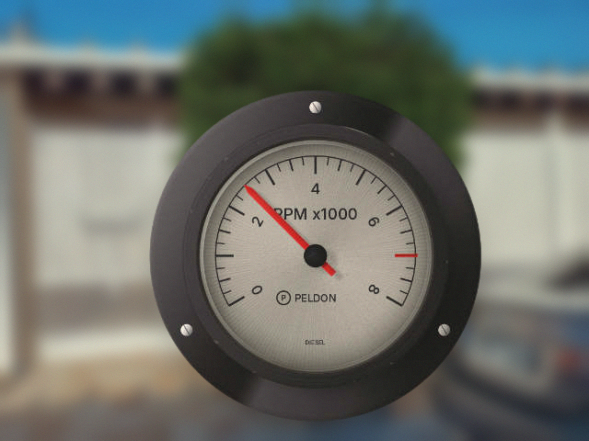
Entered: 2500 rpm
